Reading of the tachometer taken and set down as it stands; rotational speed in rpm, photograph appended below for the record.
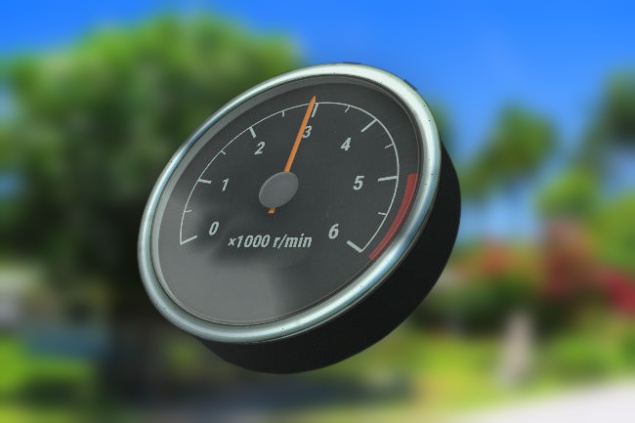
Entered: 3000 rpm
